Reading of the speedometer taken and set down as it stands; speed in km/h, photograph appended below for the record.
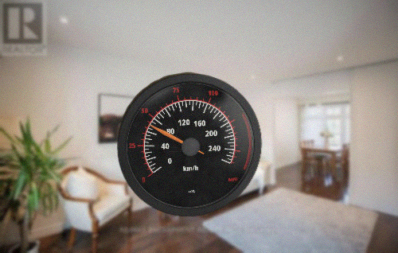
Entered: 70 km/h
